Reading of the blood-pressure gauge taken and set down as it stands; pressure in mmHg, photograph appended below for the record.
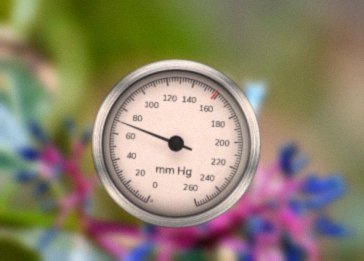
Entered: 70 mmHg
